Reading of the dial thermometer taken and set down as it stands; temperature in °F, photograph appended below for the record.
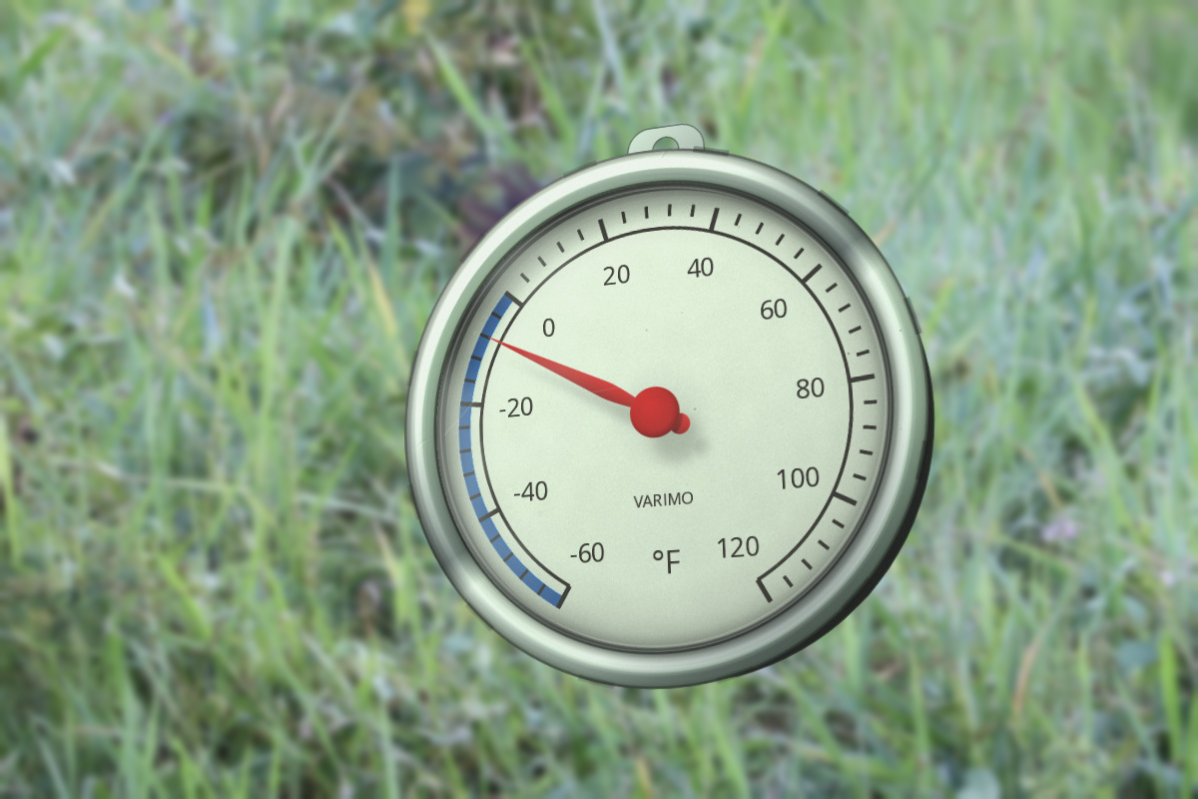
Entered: -8 °F
